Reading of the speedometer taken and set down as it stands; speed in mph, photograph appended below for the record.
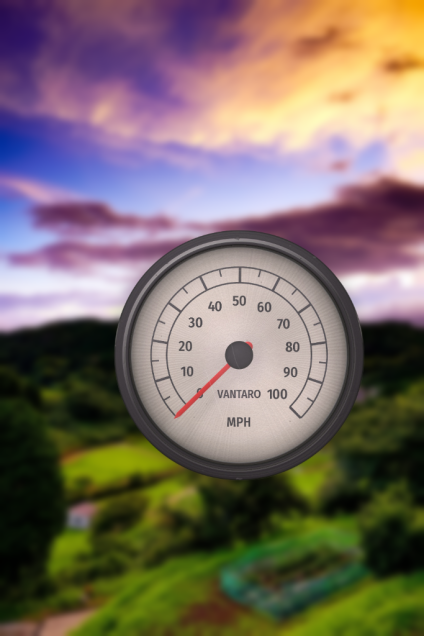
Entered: 0 mph
